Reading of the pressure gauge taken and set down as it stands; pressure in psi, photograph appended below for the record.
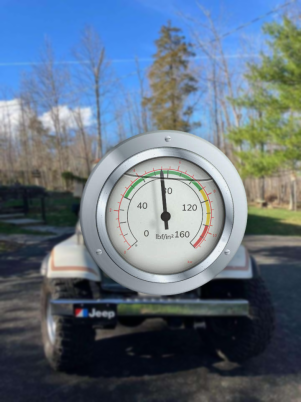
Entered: 75 psi
